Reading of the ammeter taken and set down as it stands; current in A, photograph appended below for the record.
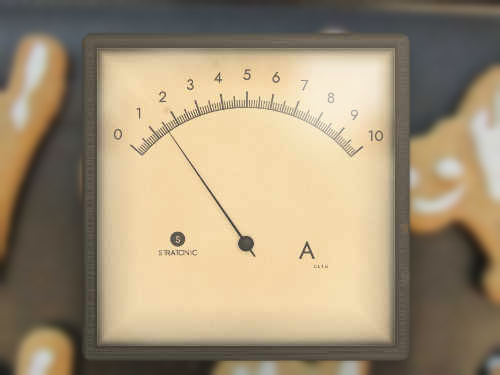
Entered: 1.5 A
